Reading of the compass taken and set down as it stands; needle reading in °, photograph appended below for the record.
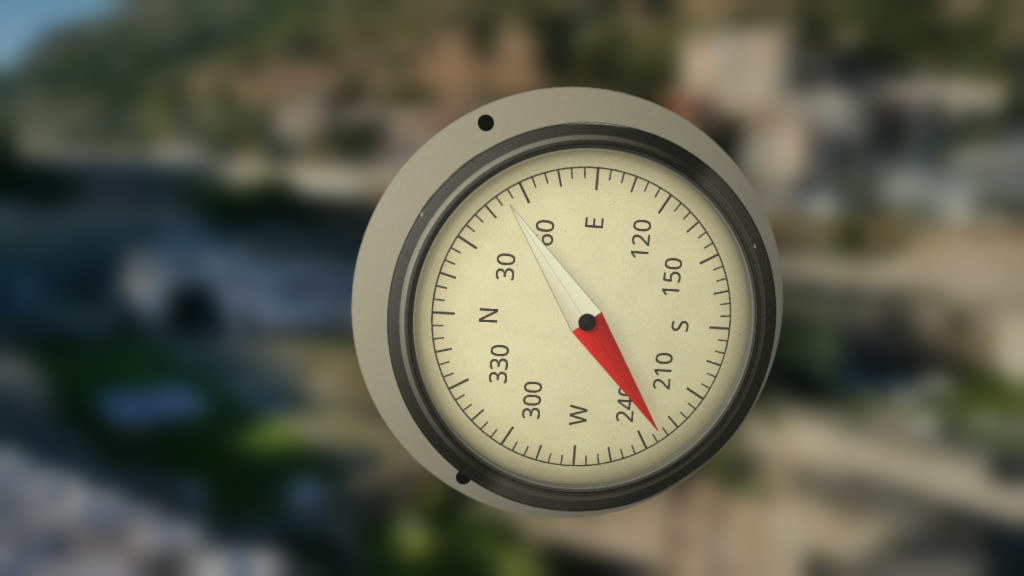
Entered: 232.5 °
